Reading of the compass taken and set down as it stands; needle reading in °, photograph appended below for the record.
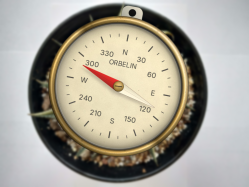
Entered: 290 °
